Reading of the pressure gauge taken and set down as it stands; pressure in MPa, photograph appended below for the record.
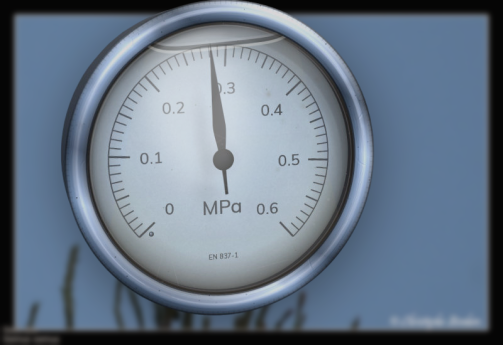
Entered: 0.28 MPa
